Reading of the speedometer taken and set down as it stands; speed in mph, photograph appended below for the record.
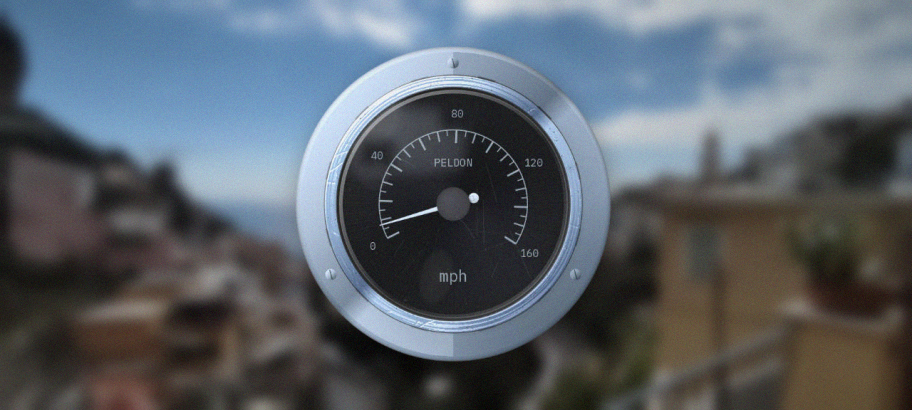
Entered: 7.5 mph
